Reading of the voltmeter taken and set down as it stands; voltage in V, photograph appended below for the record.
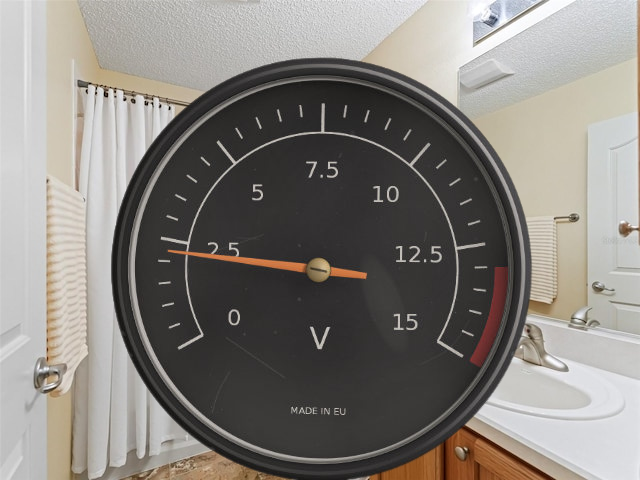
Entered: 2.25 V
